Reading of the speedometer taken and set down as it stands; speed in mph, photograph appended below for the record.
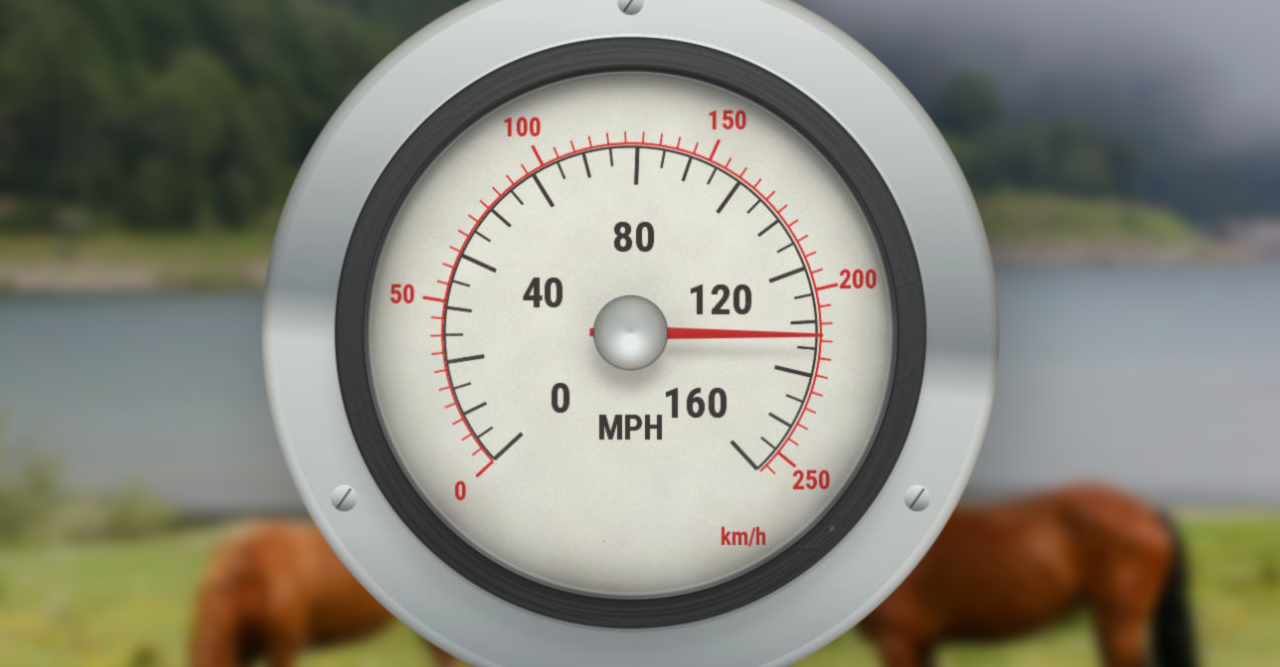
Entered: 132.5 mph
